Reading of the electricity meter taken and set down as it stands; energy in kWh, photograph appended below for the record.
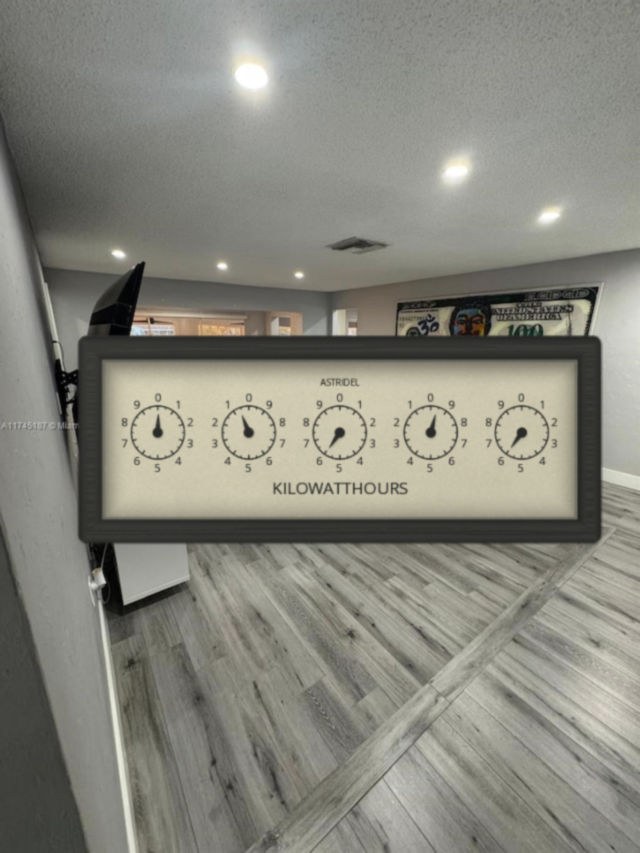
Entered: 596 kWh
